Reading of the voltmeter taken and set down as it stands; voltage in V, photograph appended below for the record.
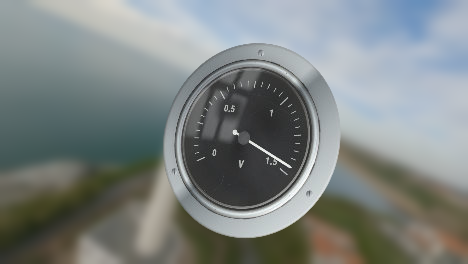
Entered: 1.45 V
